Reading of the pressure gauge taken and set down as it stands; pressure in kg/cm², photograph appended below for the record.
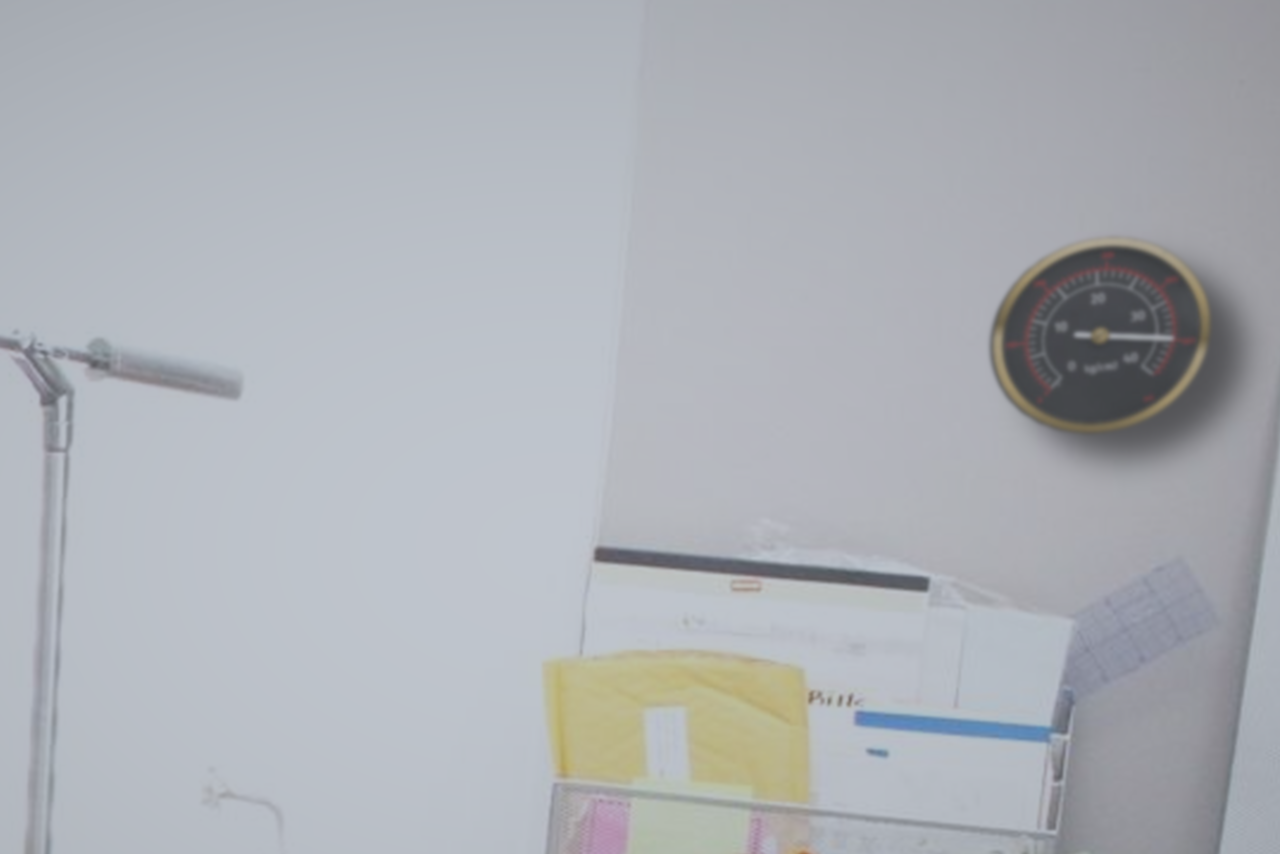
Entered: 35 kg/cm²
